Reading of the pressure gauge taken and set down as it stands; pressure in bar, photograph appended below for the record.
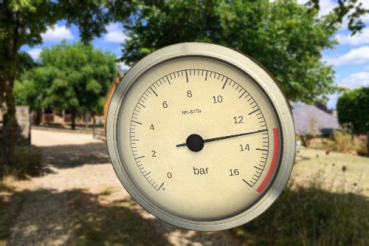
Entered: 13 bar
